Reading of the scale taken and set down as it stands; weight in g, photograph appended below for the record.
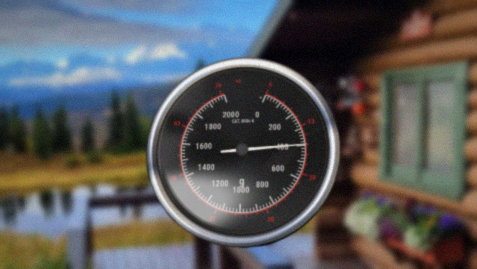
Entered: 400 g
